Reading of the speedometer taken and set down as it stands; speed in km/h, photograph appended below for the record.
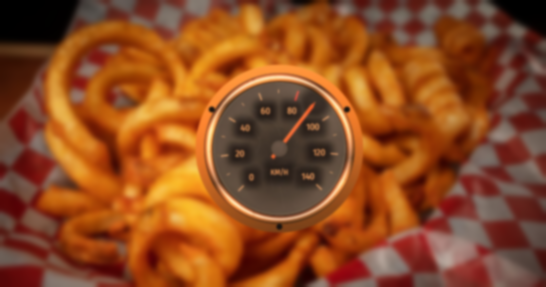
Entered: 90 km/h
